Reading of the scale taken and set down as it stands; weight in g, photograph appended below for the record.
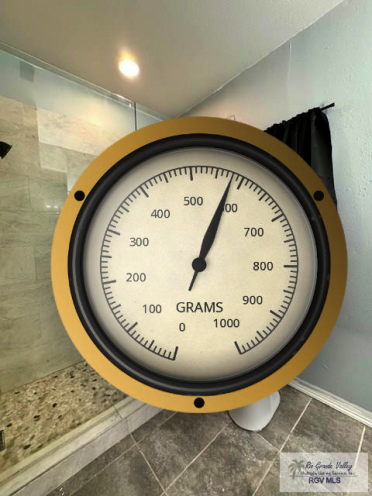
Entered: 580 g
